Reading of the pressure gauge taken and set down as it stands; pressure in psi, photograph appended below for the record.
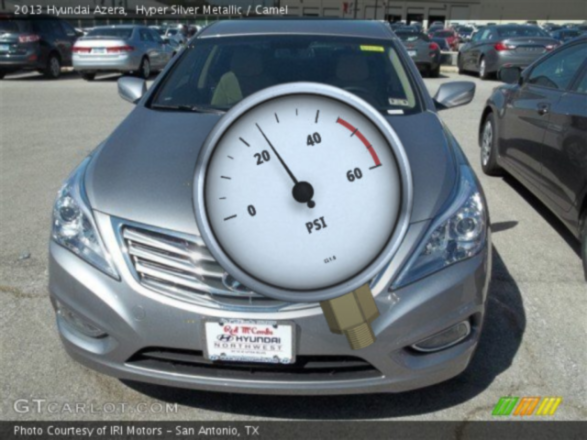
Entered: 25 psi
